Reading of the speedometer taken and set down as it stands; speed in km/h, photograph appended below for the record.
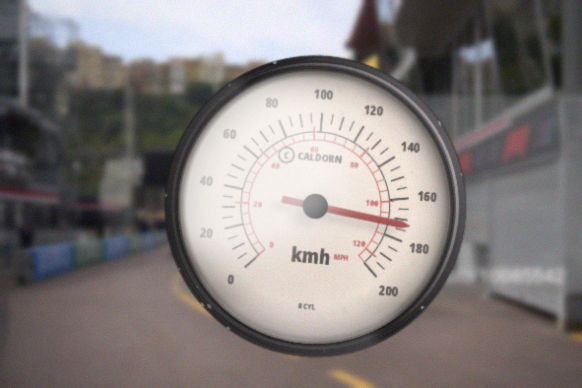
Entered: 172.5 km/h
